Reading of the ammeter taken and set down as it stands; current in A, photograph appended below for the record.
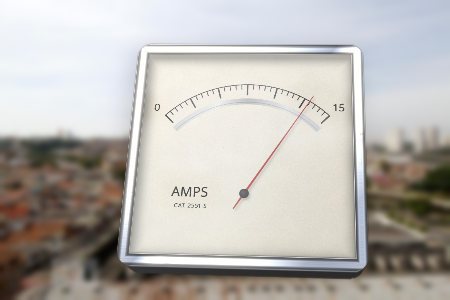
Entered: 13 A
